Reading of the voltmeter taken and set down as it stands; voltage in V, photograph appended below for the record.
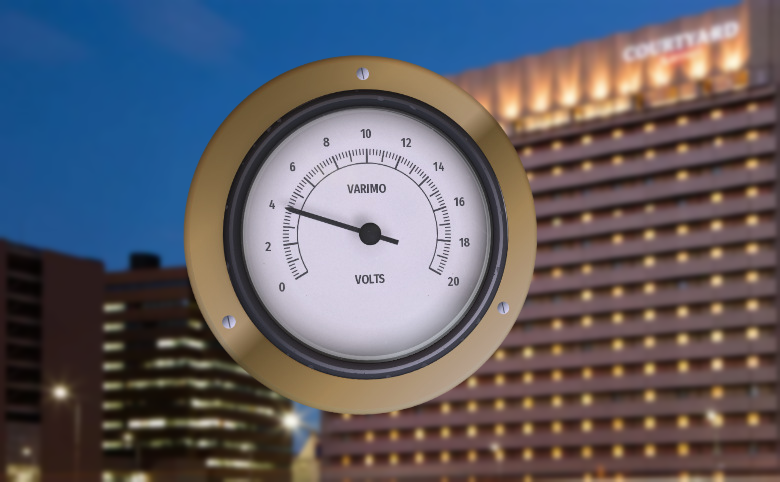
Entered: 4 V
